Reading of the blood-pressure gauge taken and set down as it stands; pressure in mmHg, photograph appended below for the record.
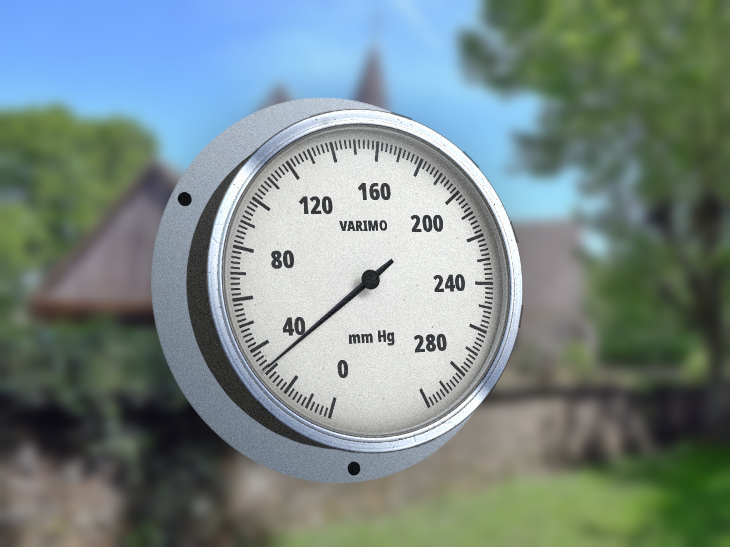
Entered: 32 mmHg
